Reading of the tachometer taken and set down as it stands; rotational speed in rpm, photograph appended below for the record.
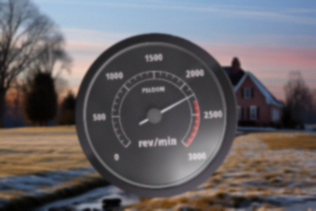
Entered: 2200 rpm
